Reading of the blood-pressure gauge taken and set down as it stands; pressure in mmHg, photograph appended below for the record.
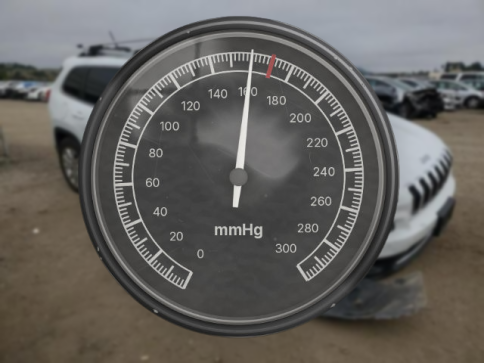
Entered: 160 mmHg
